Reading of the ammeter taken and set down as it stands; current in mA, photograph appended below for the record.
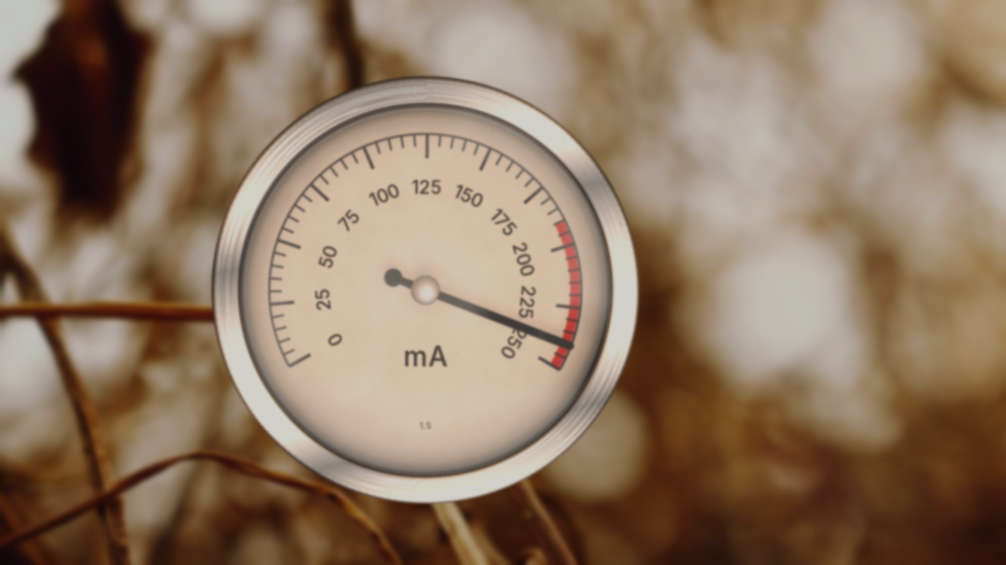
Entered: 240 mA
